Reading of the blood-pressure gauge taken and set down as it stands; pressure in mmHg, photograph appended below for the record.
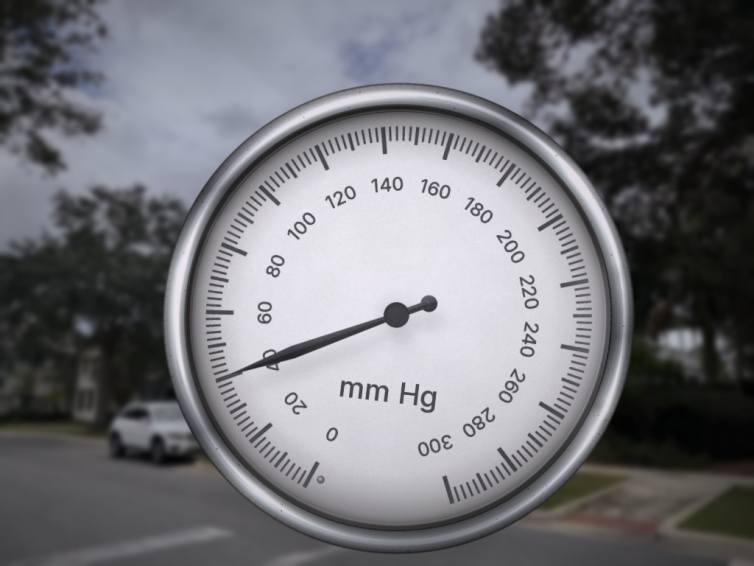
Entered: 40 mmHg
